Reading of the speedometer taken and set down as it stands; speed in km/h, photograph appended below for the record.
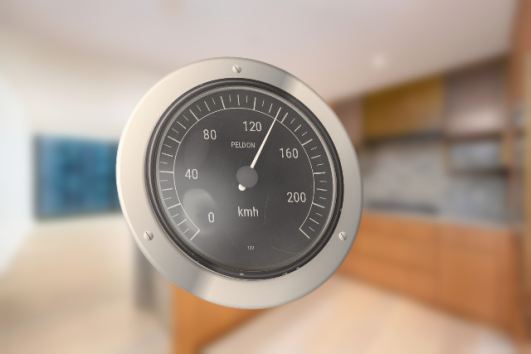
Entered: 135 km/h
